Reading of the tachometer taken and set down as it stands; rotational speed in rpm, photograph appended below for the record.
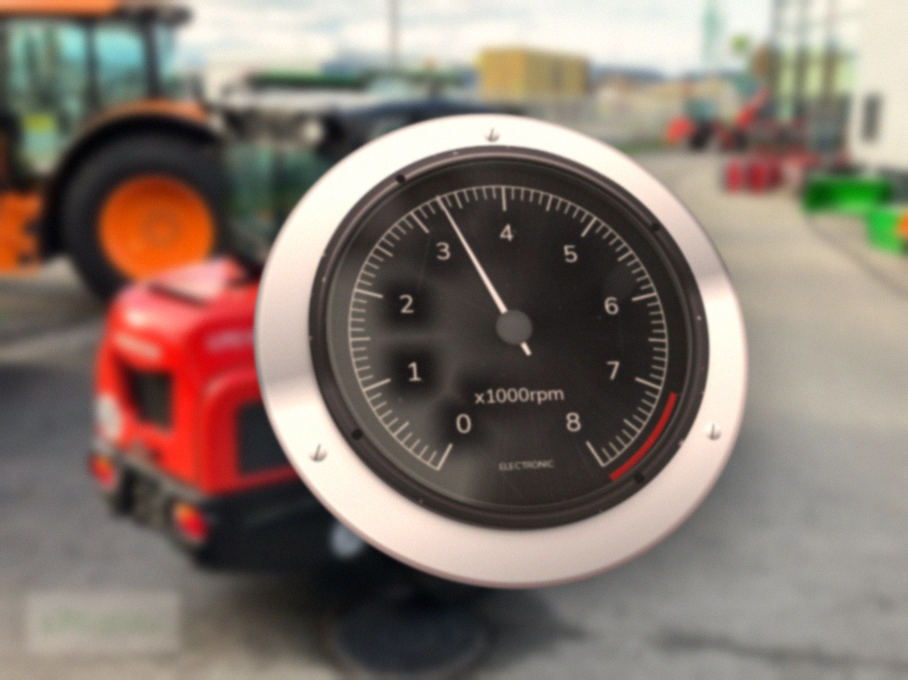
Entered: 3300 rpm
